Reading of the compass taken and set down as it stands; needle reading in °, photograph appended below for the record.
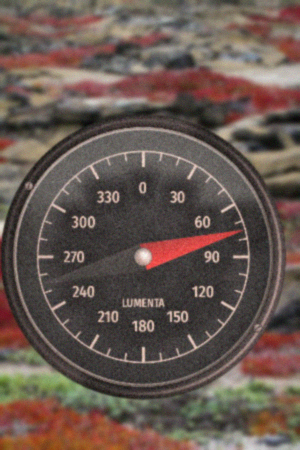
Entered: 75 °
